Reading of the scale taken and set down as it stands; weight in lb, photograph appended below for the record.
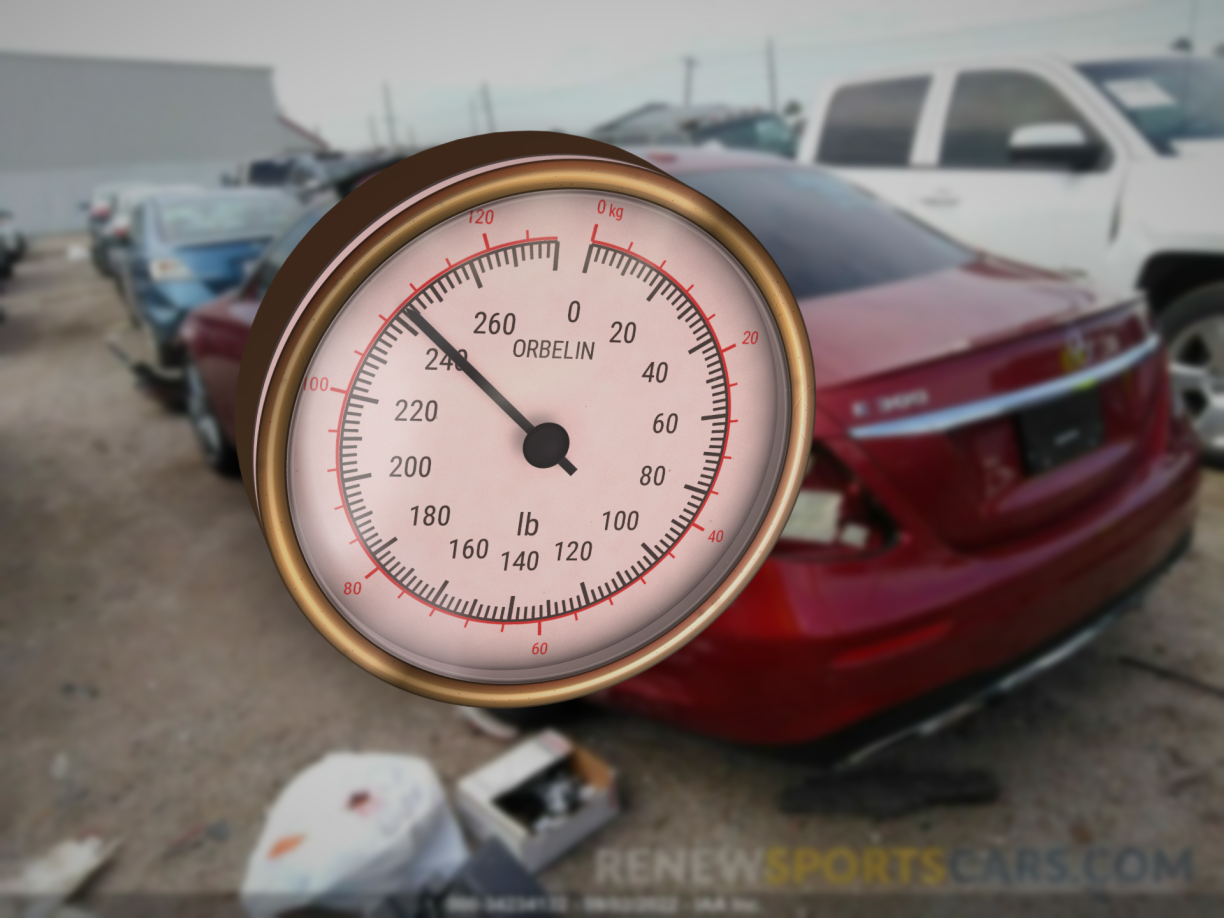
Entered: 243 lb
